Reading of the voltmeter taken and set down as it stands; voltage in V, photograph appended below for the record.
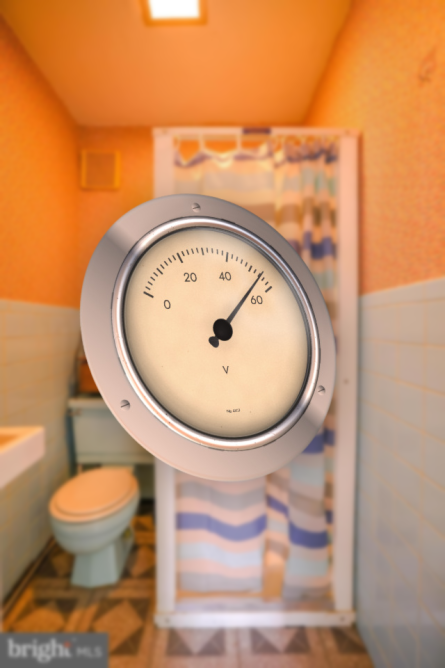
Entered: 54 V
